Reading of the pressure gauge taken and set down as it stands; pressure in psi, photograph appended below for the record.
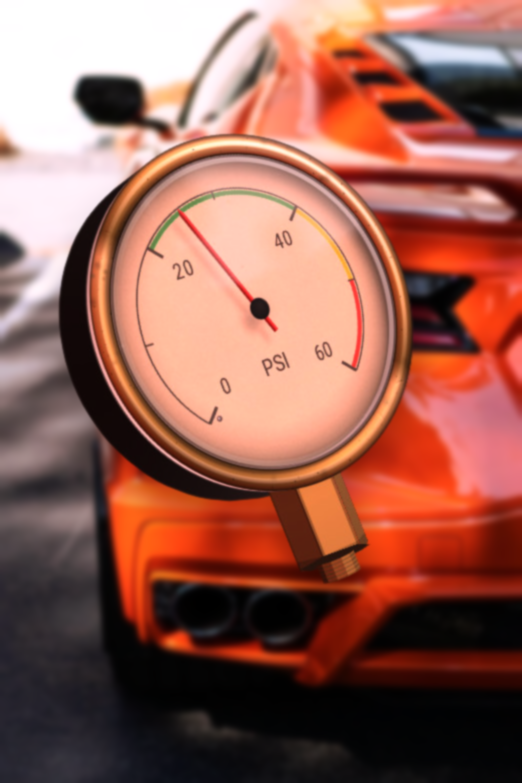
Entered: 25 psi
